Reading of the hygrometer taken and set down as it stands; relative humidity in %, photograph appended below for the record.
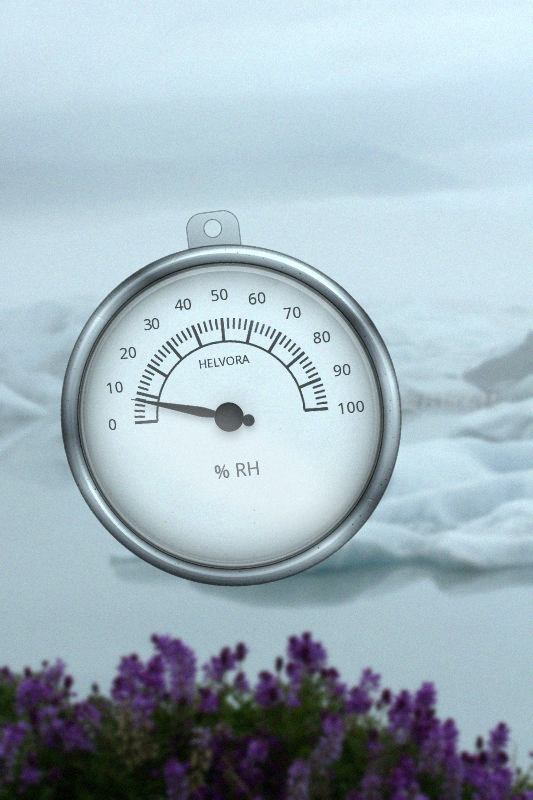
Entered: 8 %
